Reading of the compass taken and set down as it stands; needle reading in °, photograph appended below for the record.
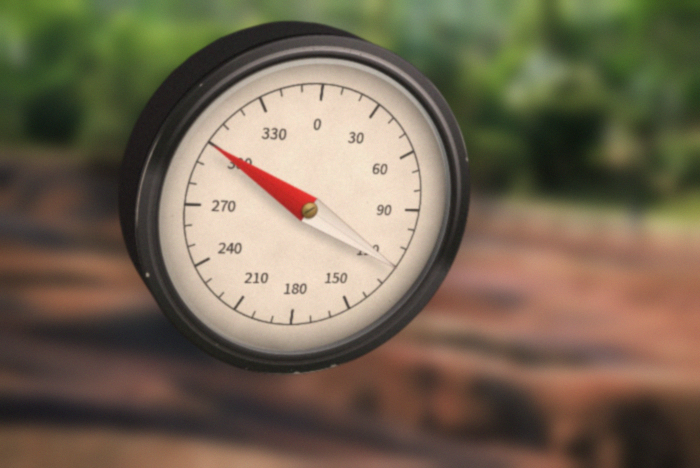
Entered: 300 °
